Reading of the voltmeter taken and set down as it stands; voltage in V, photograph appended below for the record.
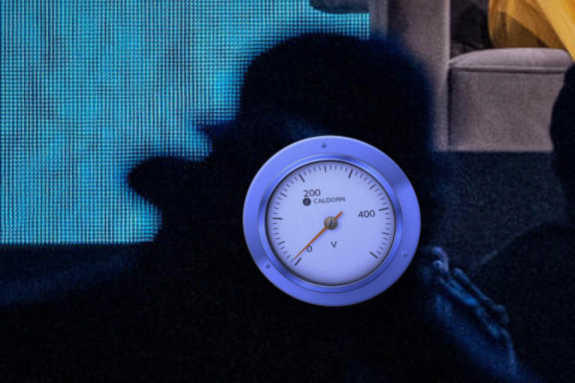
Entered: 10 V
